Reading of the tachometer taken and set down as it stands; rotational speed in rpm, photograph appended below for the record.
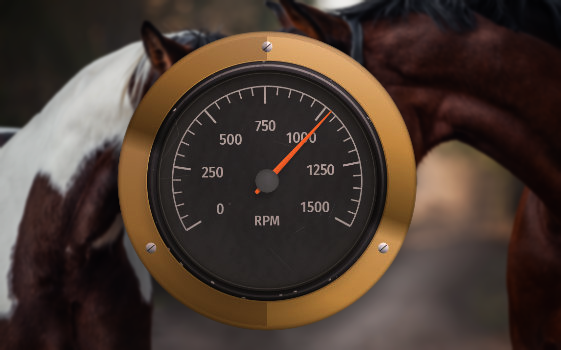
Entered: 1025 rpm
